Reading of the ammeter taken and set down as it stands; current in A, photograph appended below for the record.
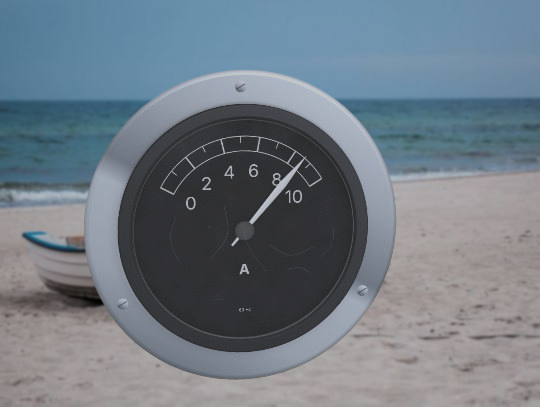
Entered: 8.5 A
